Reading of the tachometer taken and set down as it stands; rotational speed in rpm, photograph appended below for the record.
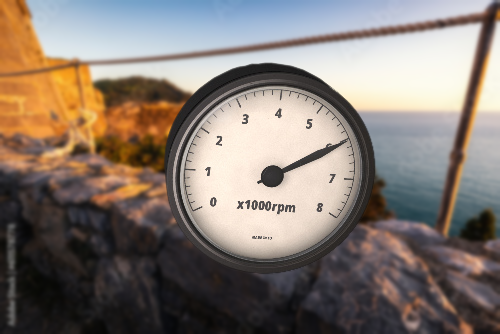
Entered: 6000 rpm
